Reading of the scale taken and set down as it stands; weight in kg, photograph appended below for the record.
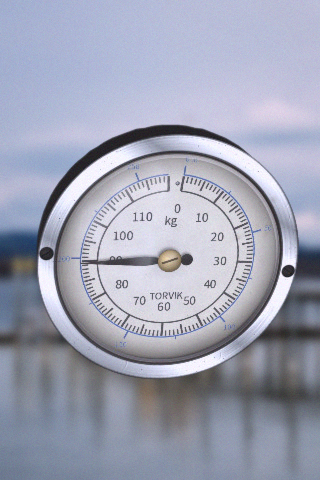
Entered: 90 kg
